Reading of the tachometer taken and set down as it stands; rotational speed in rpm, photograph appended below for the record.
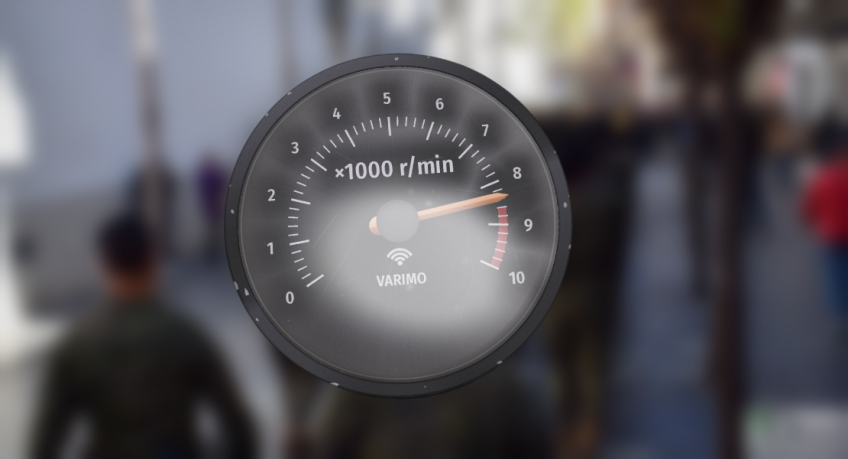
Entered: 8400 rpm
